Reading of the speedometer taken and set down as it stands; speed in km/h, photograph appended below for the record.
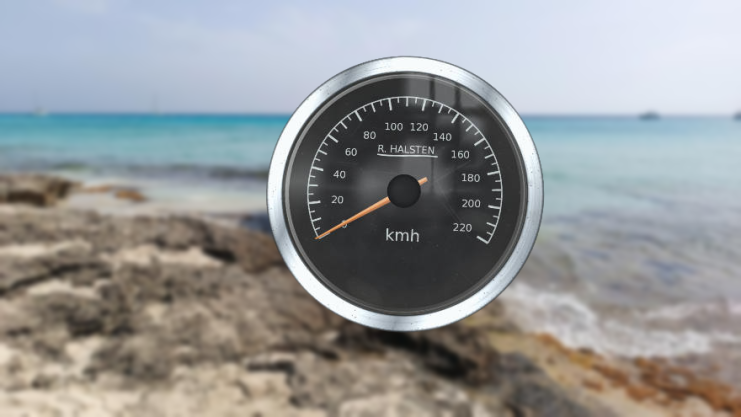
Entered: 0 km/h
